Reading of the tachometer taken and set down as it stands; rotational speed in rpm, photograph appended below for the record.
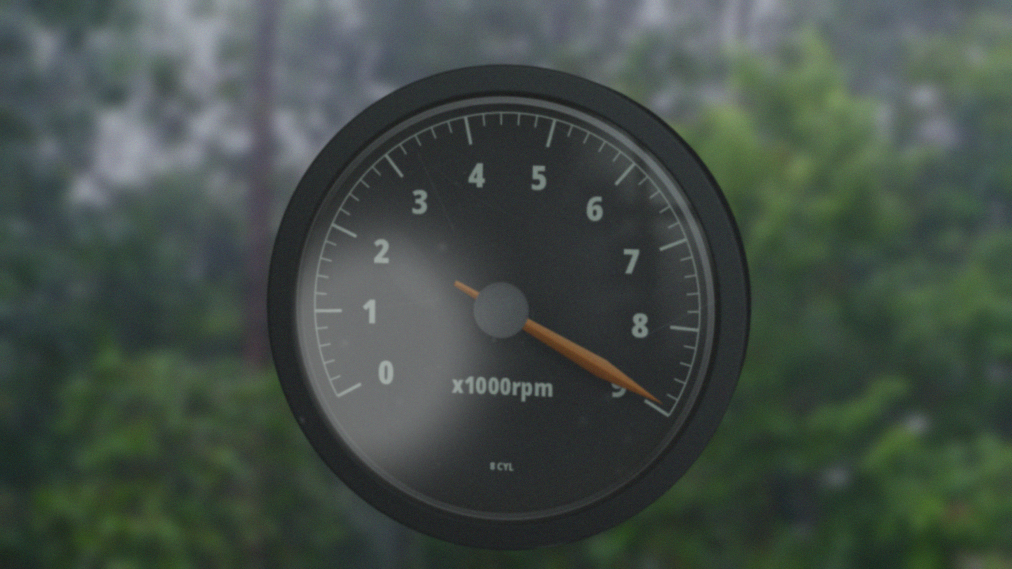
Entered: 8900 rpm
